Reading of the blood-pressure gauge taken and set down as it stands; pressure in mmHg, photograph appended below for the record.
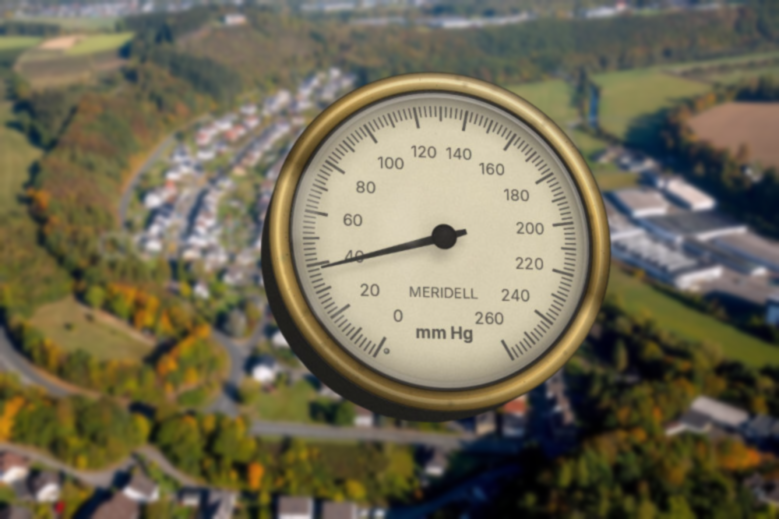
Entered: 38 mmHg
